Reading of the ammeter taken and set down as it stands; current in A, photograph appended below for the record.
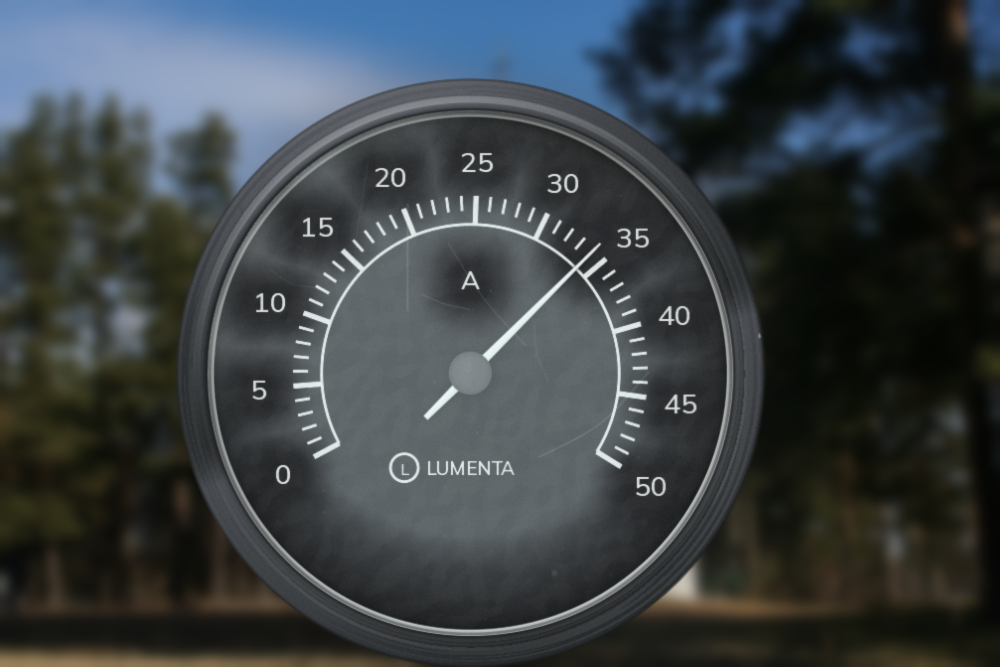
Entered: 34 A
